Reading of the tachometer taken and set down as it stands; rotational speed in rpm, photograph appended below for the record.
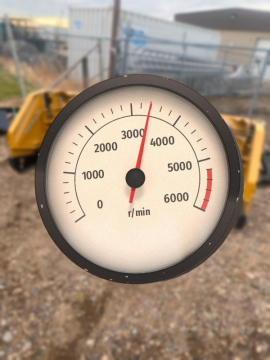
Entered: 3400 rpm
